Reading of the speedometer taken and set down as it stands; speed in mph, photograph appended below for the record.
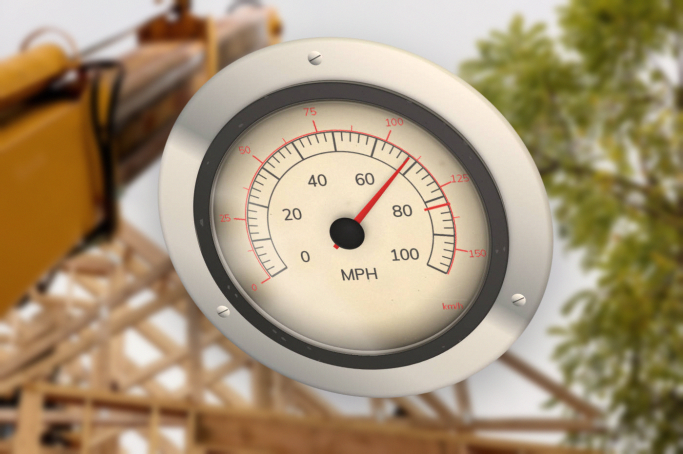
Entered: 68 mph
